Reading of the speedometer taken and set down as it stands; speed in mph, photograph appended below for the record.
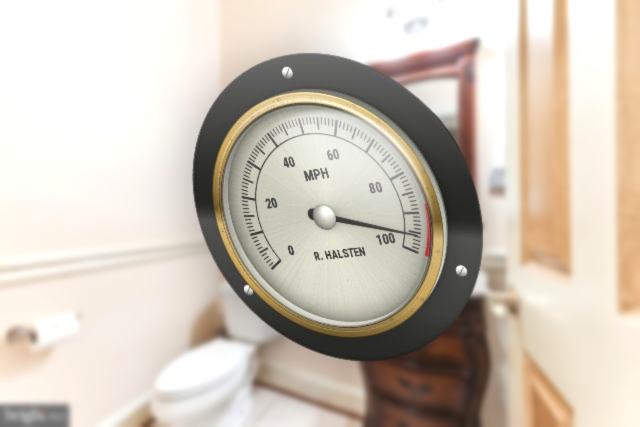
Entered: 95 mph
